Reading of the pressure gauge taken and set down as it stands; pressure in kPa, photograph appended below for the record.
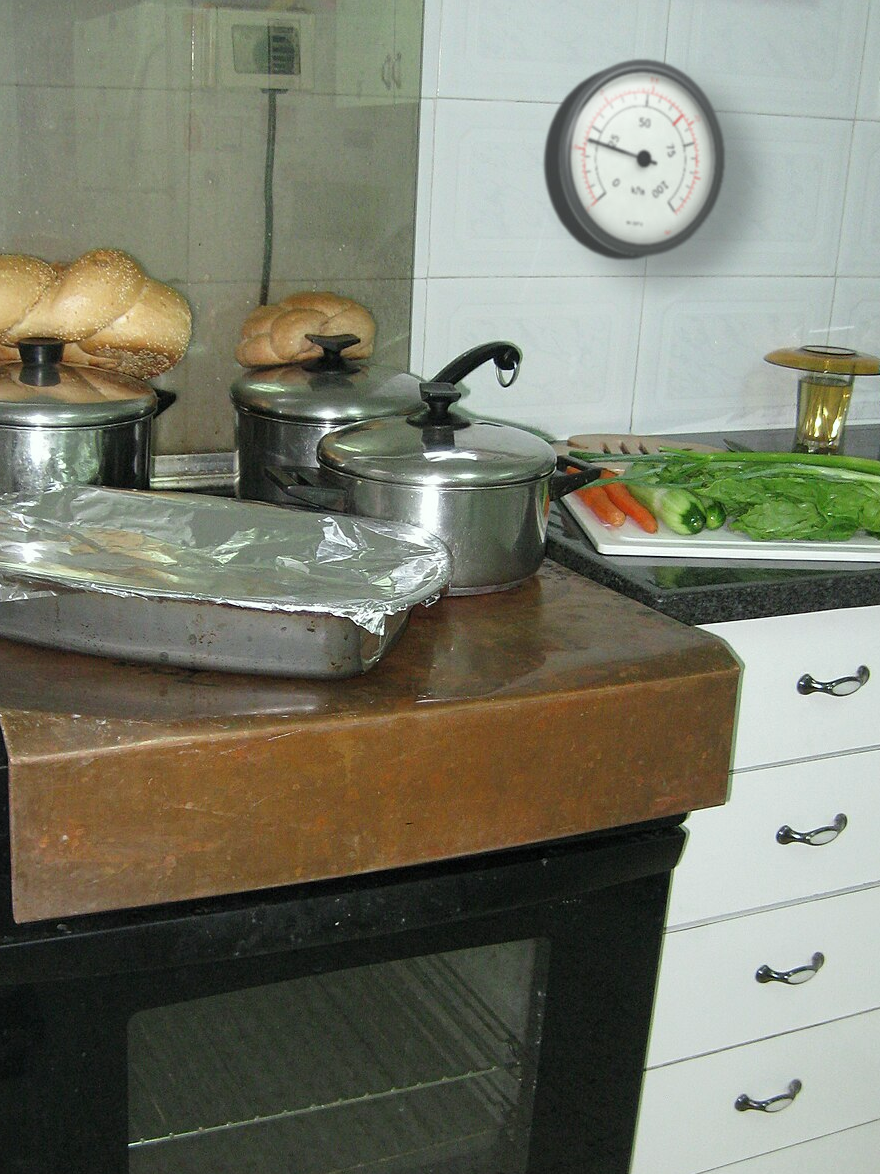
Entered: 20 kPa
